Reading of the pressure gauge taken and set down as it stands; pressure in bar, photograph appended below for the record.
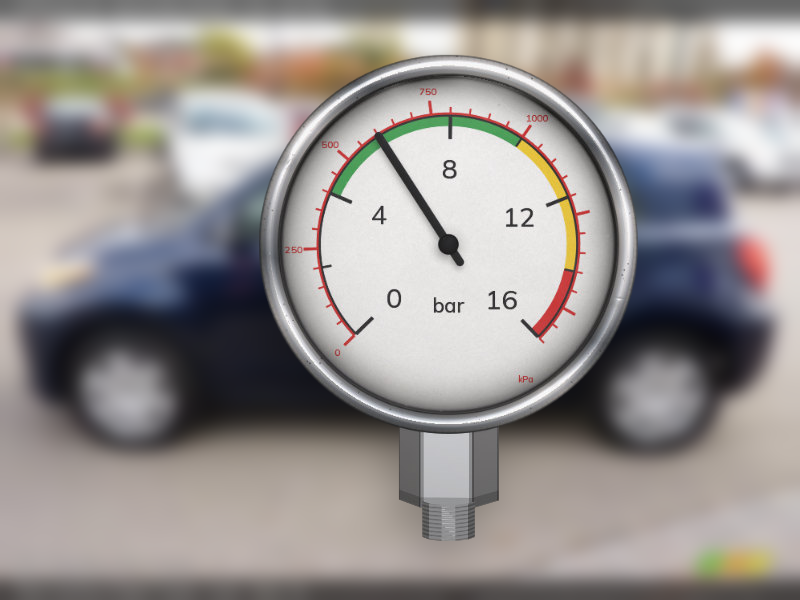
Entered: 6 bar
